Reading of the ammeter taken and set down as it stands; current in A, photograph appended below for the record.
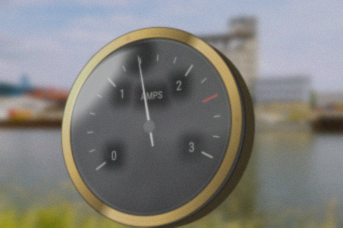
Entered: 1.4 A
